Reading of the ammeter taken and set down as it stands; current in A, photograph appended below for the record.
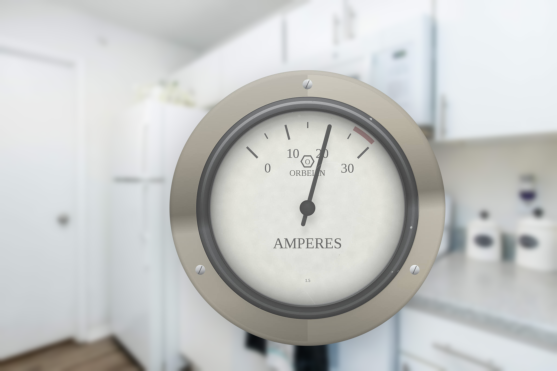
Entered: 20 A
